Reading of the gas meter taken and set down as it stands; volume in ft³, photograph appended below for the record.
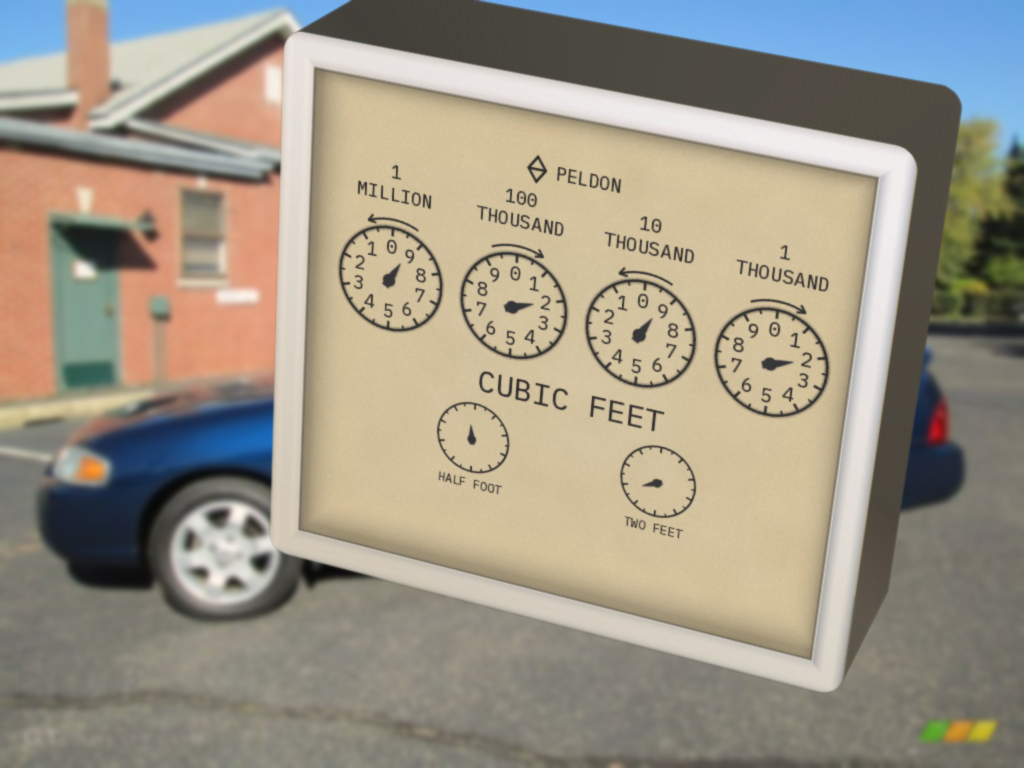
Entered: 919200 ft³
